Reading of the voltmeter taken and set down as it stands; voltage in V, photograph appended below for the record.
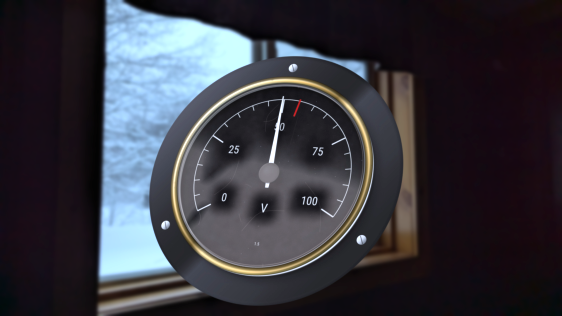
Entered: 50 V
